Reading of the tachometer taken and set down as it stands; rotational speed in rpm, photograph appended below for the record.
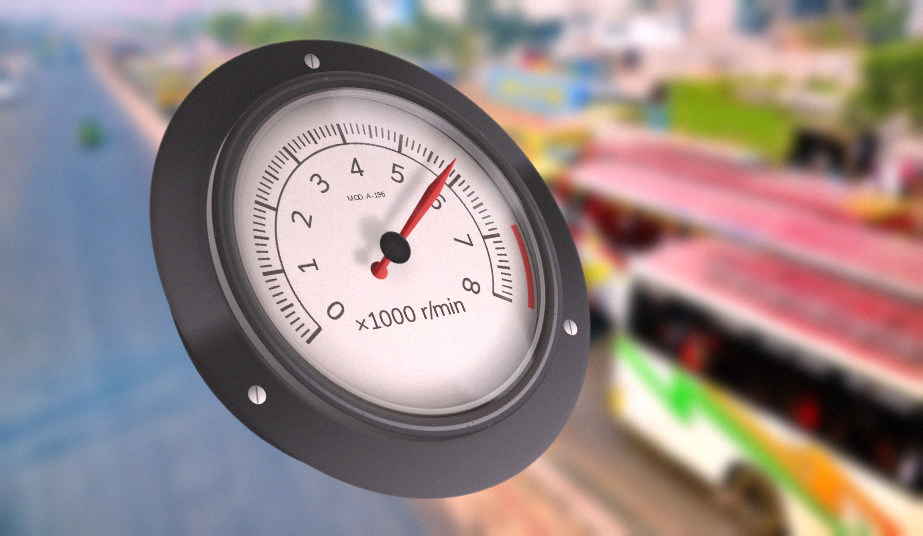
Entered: 5800 rpm
